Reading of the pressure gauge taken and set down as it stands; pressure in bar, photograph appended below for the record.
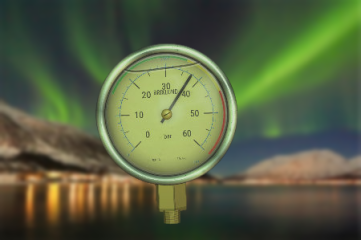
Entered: 37.5 bar
